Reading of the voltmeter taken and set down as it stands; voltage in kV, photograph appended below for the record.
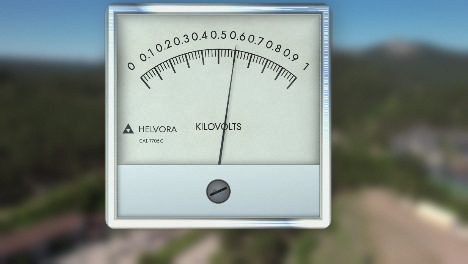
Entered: 0.6 kV
